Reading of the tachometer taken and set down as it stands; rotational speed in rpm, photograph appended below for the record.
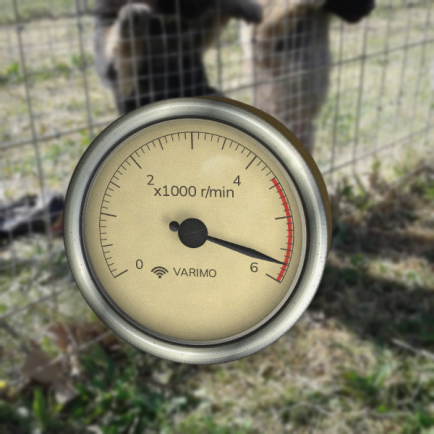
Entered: 5700 rpm
